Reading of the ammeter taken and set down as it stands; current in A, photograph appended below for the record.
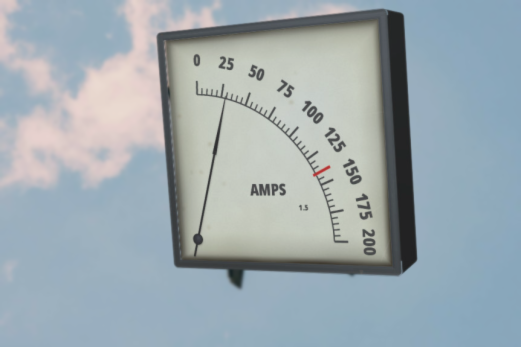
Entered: 30 A
